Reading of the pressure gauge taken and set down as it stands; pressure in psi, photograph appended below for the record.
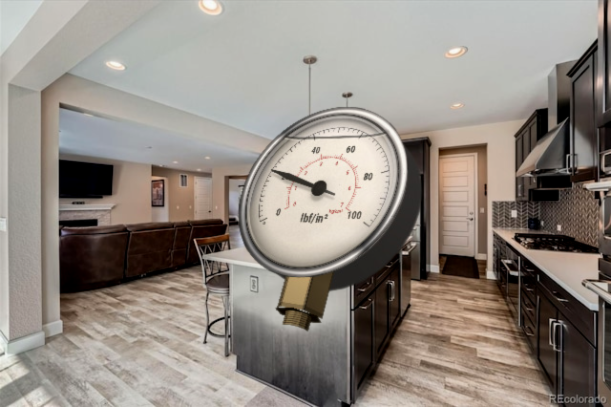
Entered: 20 psi
